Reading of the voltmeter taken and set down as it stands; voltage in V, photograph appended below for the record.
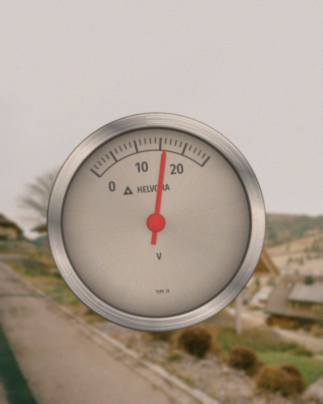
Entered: 16 V
